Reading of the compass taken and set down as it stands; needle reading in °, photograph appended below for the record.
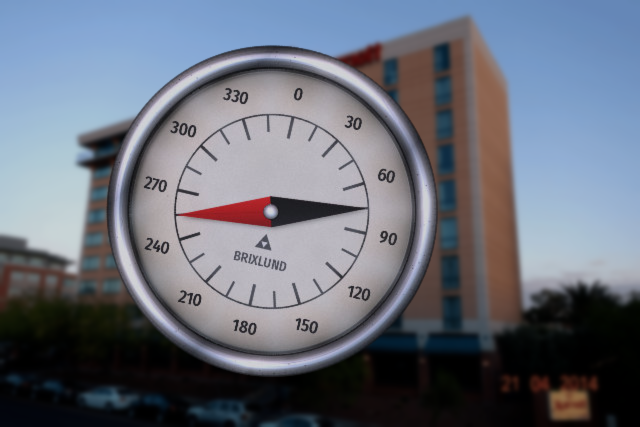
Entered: 255 °
